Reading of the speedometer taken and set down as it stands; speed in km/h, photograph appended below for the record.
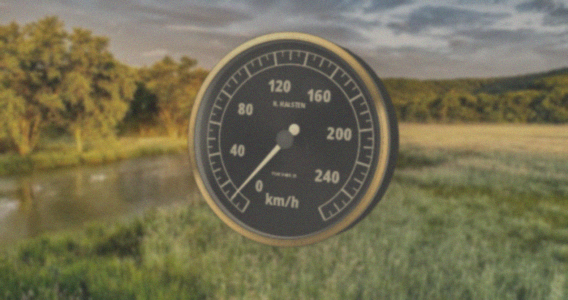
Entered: 10 km/h
